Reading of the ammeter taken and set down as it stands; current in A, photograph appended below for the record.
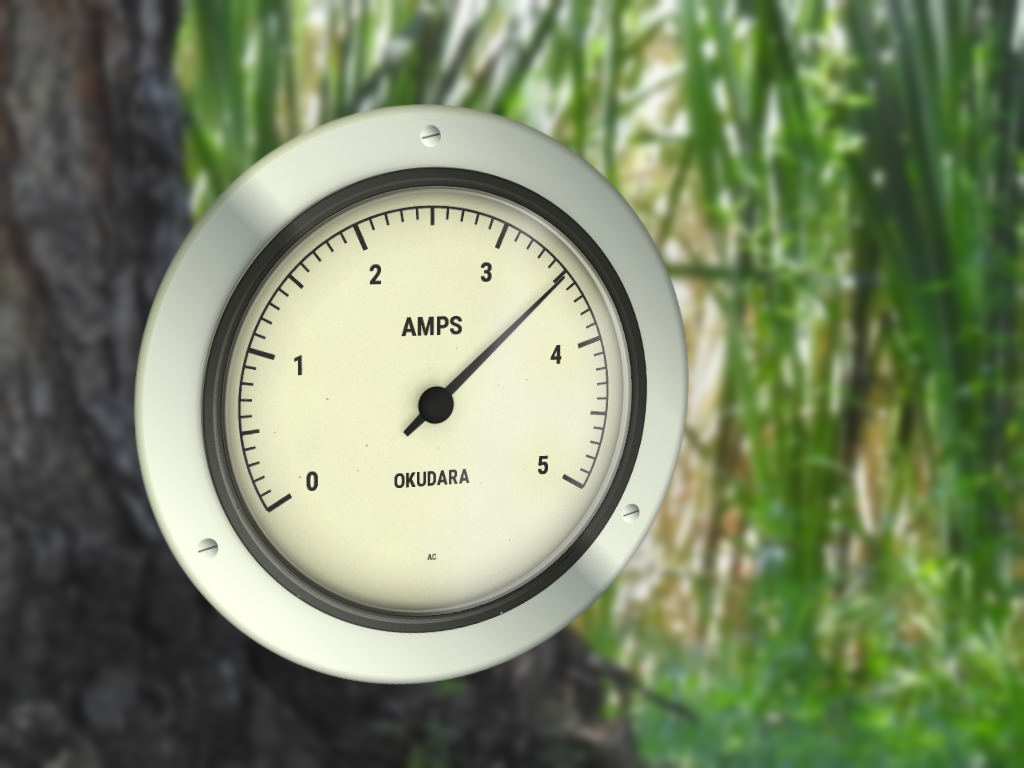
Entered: 3.5 A
